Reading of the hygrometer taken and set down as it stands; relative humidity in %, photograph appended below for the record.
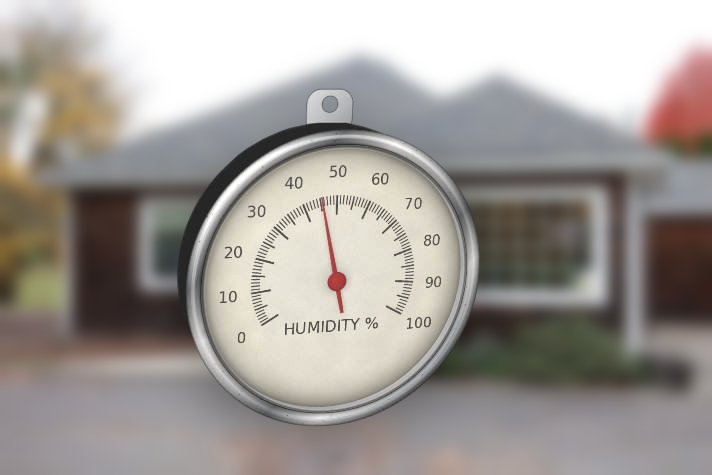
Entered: 45 %
